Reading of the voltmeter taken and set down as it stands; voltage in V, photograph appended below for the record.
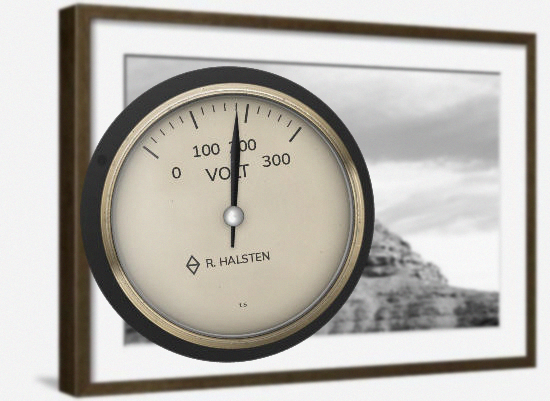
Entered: 180 V
